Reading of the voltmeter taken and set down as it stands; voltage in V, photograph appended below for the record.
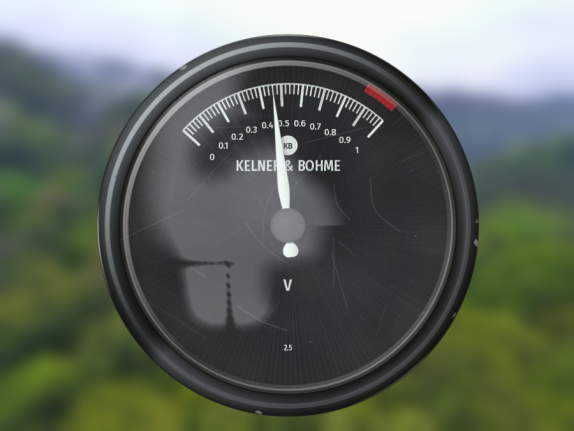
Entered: 0.46 V
